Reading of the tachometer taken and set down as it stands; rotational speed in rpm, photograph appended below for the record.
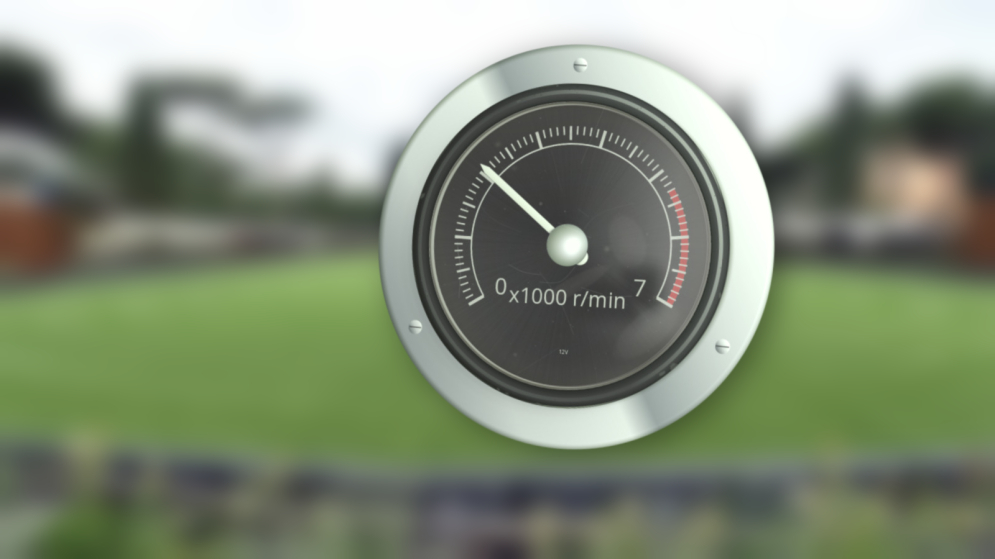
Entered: 2100 rpm
